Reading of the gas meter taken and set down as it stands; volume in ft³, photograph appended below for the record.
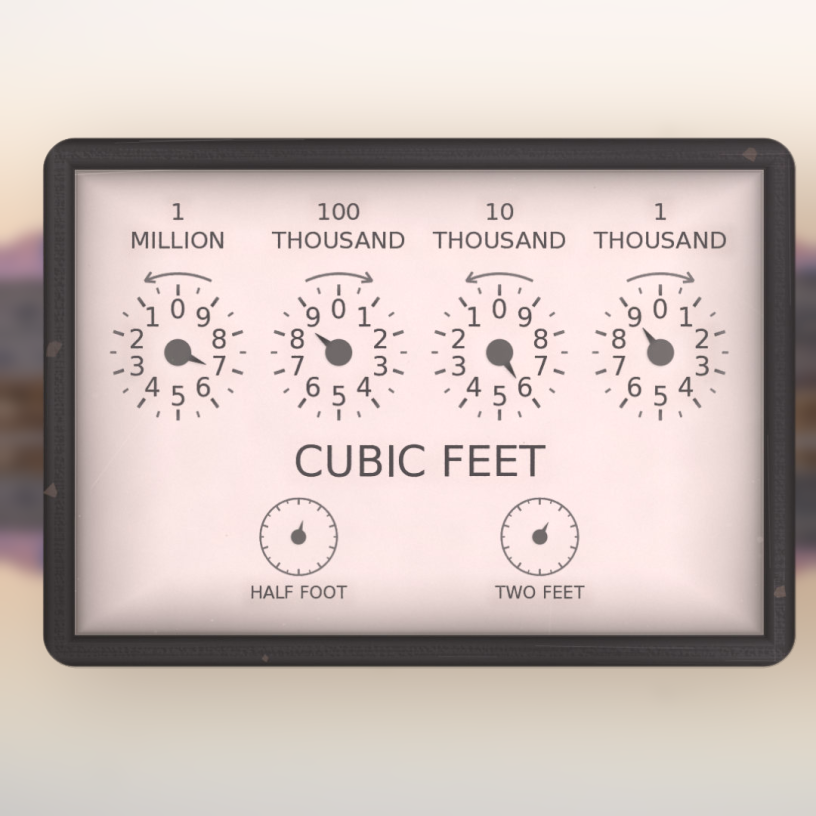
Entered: 685900 ft³
